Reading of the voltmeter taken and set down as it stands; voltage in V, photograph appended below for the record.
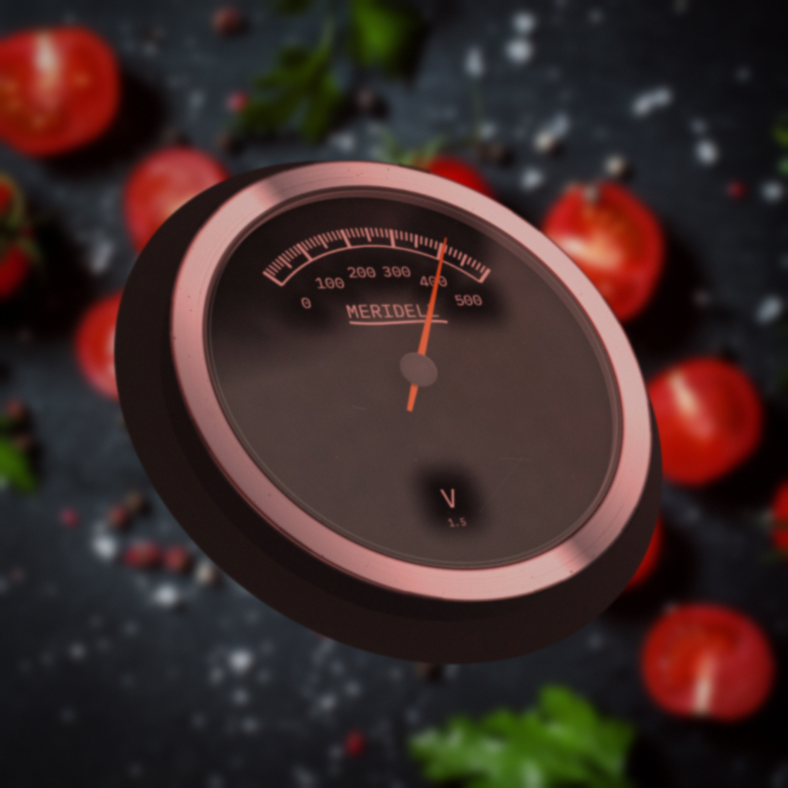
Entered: 400 V
